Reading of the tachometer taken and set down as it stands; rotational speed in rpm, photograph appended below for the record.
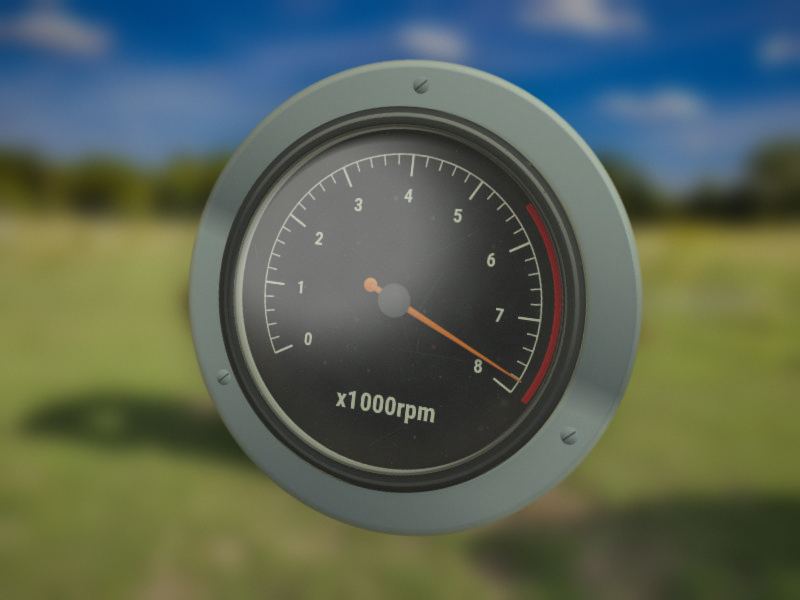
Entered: 7800 rpm
